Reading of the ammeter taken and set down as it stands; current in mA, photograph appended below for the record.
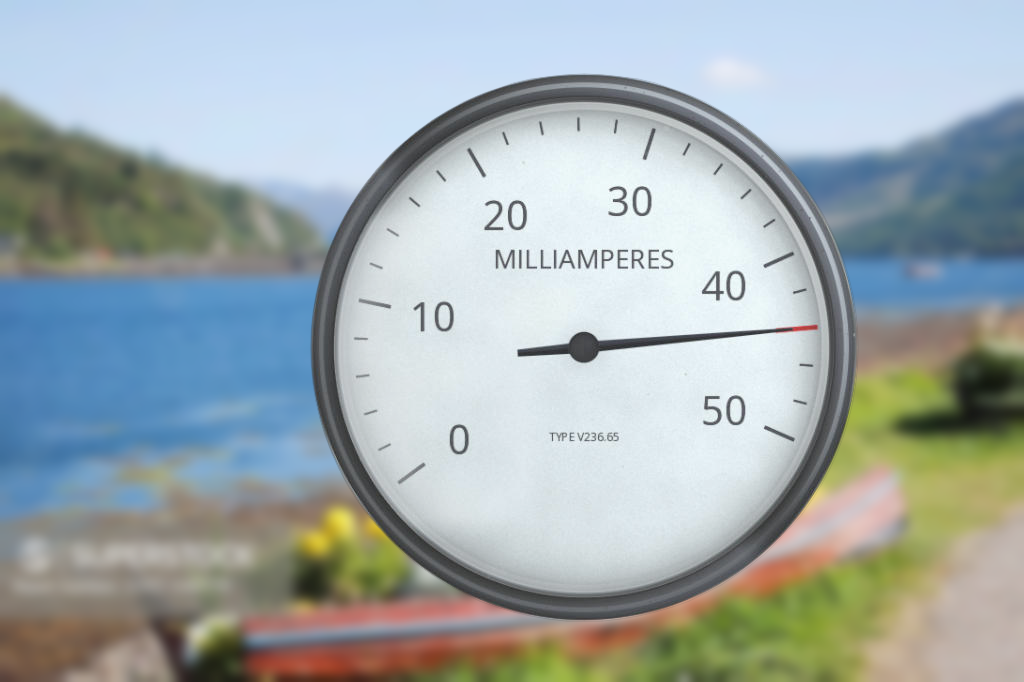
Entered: 44 mA
